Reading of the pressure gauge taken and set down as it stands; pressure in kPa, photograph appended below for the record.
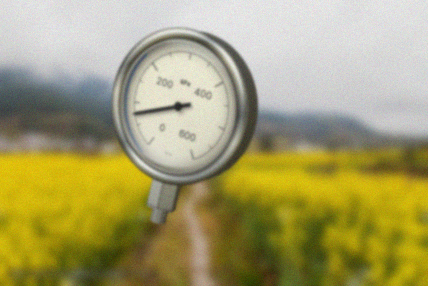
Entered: 75 kPa
